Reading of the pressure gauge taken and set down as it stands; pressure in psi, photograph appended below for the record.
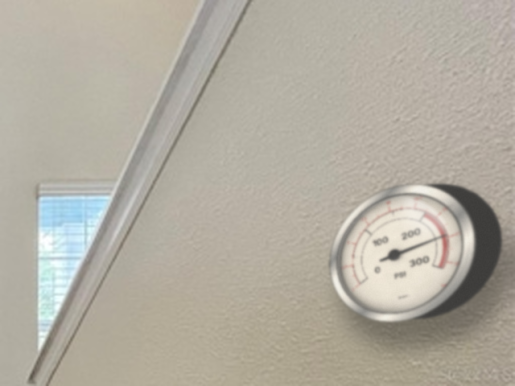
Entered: 250 psi
